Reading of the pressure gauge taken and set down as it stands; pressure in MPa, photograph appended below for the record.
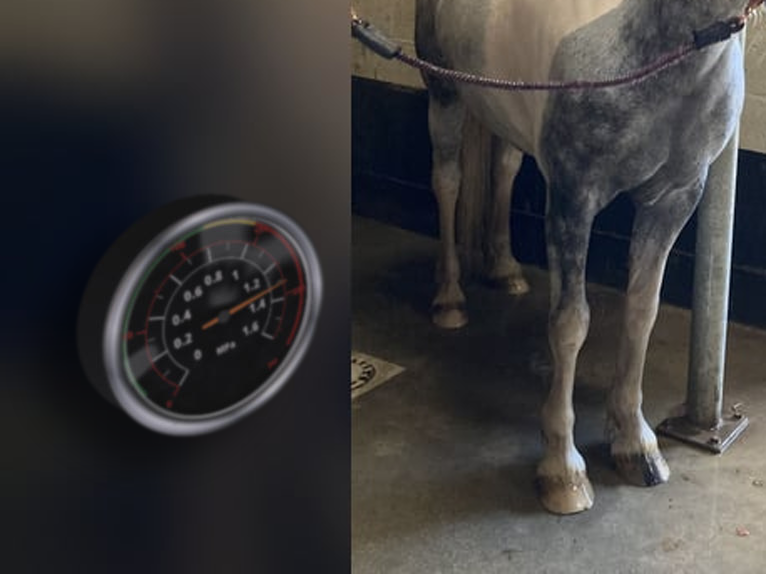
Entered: 1.3 MPa
